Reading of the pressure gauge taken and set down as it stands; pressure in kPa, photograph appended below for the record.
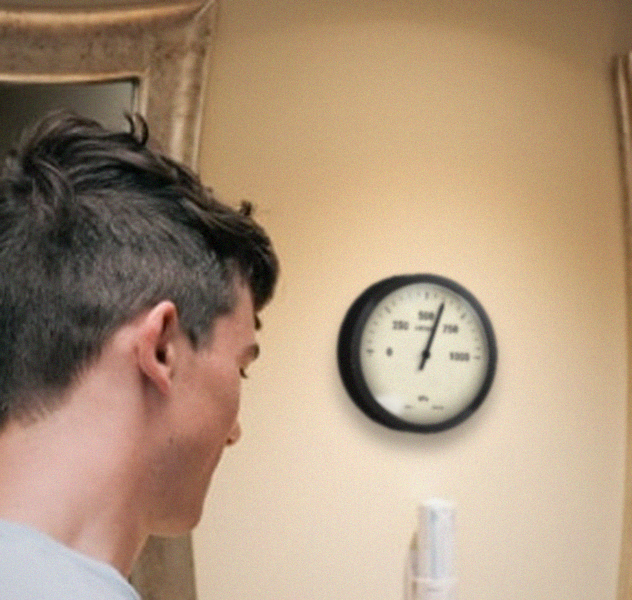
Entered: 600 kPa
